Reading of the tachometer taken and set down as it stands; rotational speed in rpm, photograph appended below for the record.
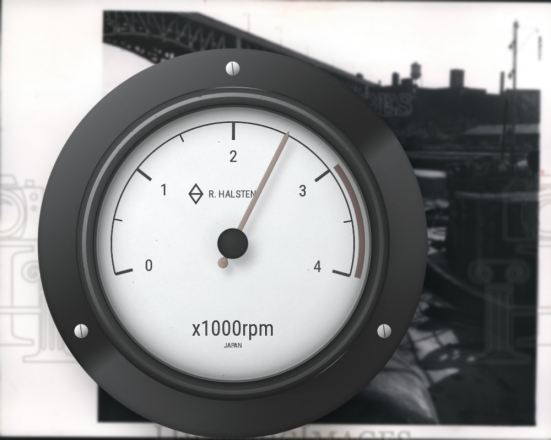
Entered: 2500 rpm
